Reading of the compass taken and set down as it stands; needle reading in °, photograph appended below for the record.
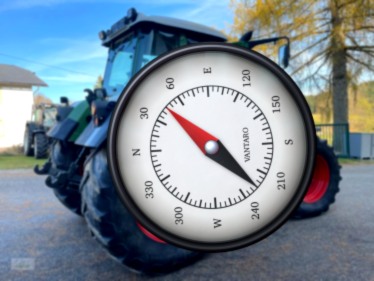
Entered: 45 °
